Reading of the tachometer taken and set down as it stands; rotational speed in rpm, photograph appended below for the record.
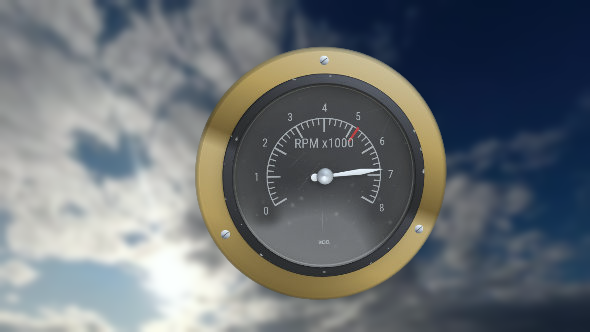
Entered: 6800 rpm
